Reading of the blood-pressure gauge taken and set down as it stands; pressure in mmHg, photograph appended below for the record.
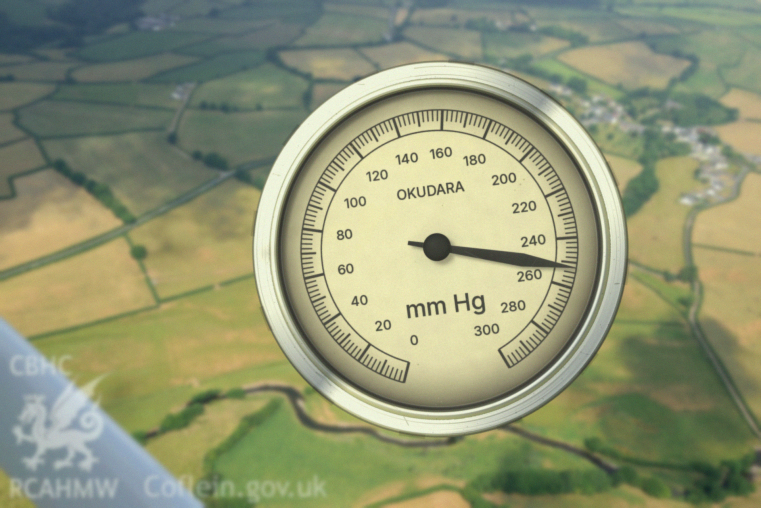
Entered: 252 mmHg
